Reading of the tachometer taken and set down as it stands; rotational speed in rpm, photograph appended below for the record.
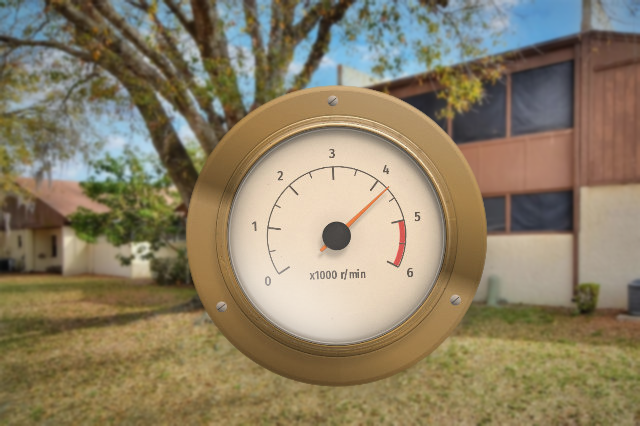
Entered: 4250 rpm
